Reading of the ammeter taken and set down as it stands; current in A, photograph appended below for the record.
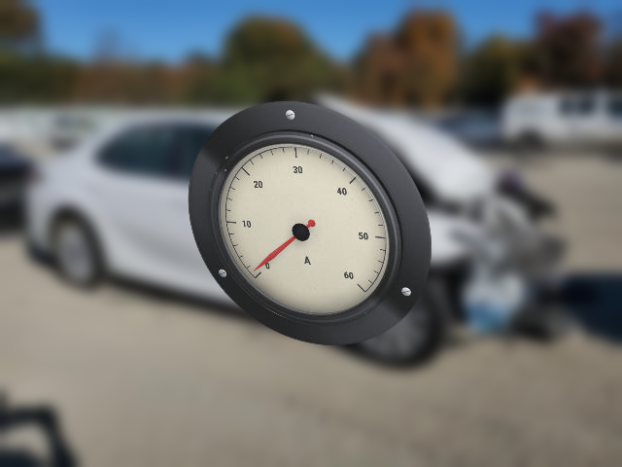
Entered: 1 A
